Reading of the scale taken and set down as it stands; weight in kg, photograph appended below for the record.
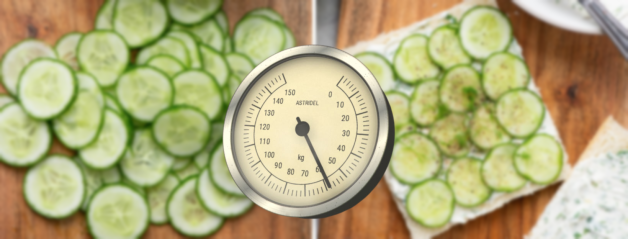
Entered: 58 kg
